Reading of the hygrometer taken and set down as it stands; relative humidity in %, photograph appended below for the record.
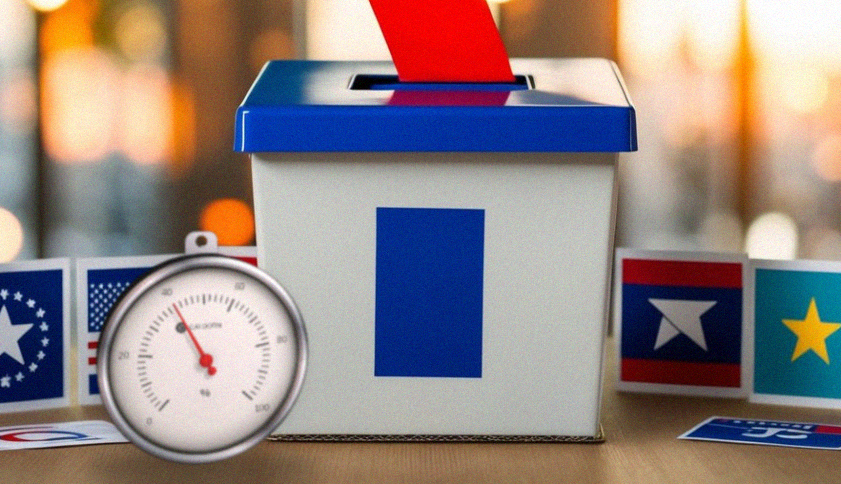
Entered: 40 %
